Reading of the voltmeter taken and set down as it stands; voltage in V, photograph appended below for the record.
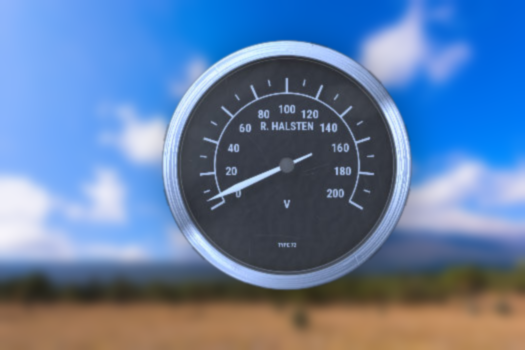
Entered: 5 V
